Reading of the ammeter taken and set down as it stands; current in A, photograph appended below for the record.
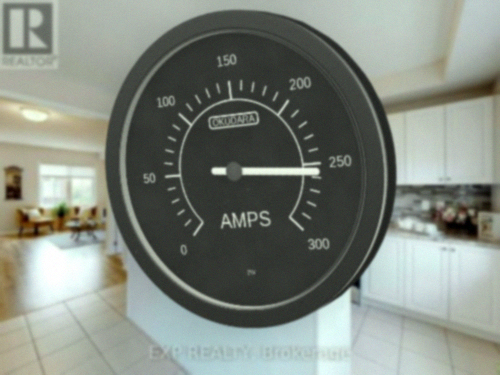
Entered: 255 A
